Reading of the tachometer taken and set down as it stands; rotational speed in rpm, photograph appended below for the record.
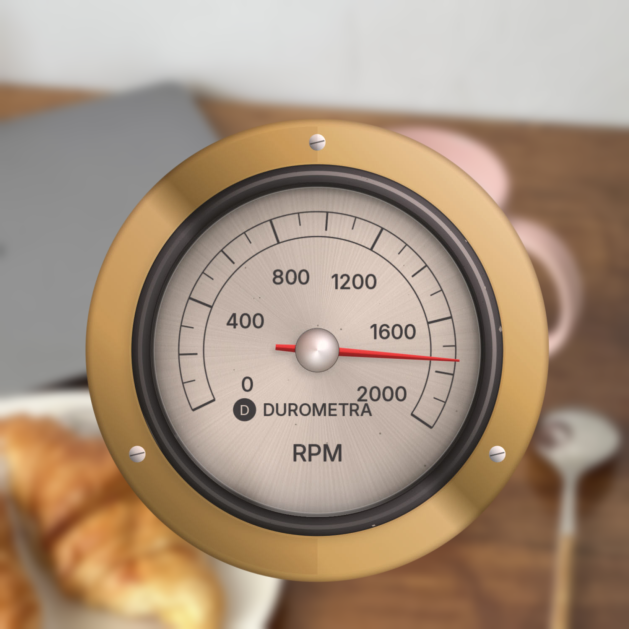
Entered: 1750 rpm
